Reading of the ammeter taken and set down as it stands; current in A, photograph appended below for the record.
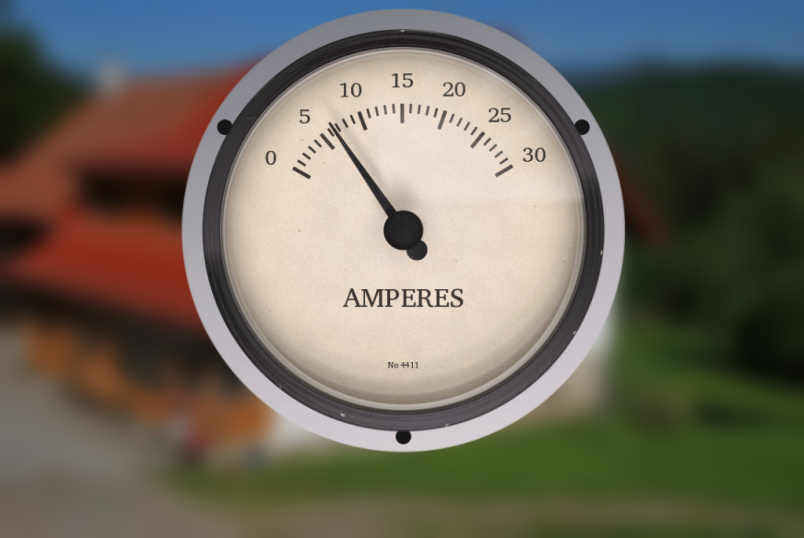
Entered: 6.5 A
